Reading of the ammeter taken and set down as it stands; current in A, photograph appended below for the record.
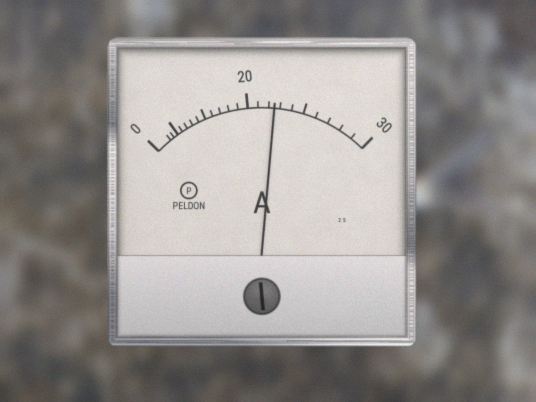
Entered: 22.5 A
